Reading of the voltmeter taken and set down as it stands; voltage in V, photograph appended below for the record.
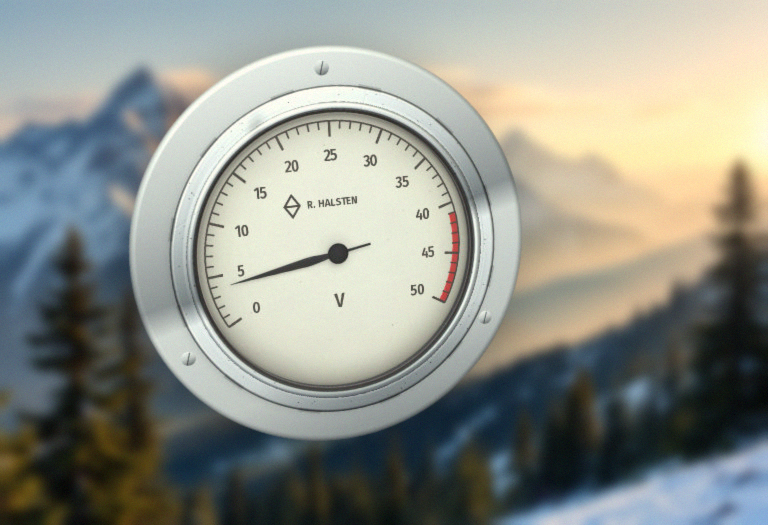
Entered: 4 V
